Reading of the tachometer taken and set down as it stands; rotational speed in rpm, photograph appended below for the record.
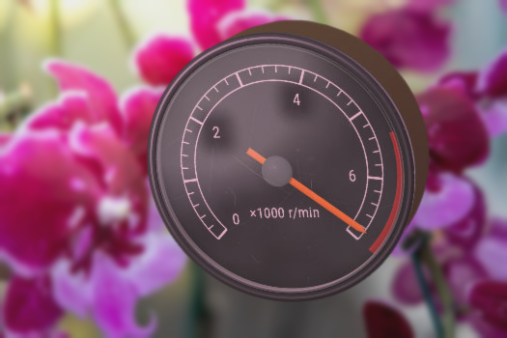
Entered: 6800 rpm
